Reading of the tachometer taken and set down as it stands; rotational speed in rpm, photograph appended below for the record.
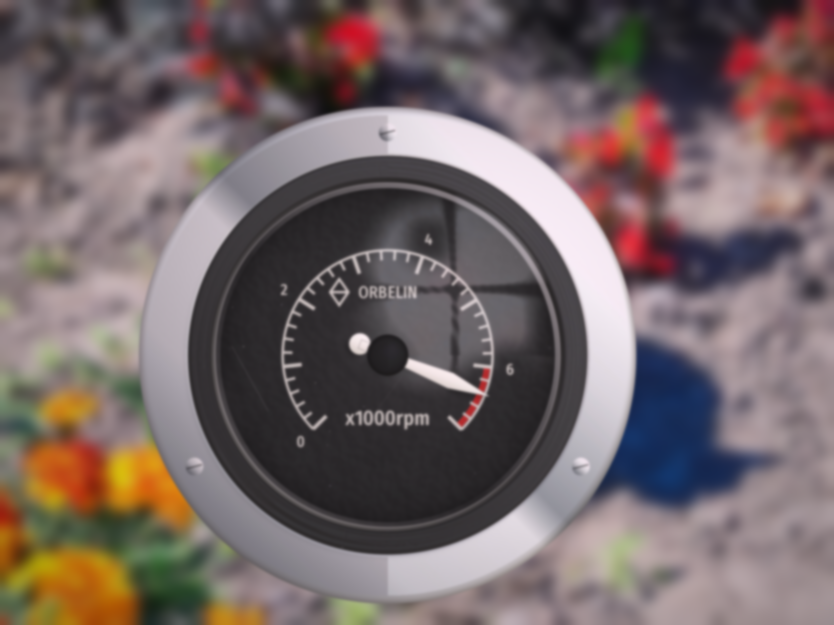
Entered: 6400 rpm
